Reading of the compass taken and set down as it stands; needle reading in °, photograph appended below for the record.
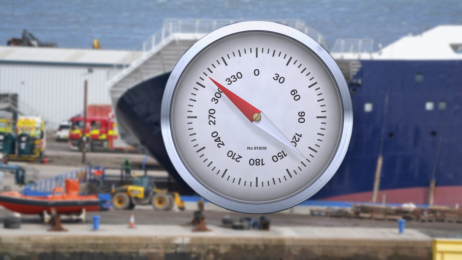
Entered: 310 °
